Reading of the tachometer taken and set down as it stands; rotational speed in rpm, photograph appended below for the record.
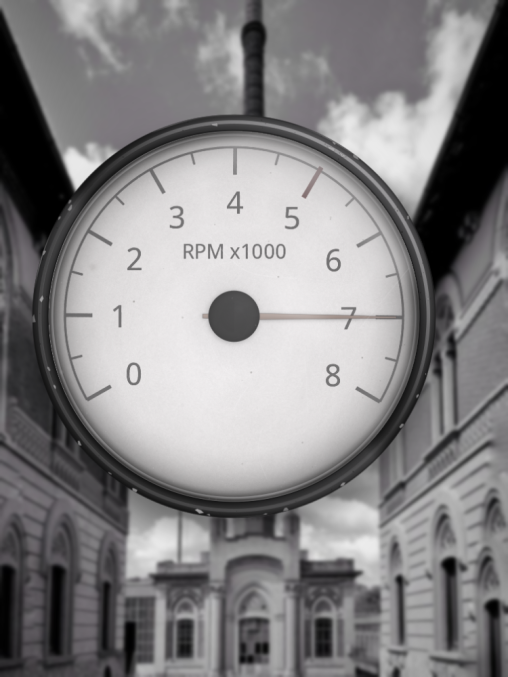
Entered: 7000 rpm
